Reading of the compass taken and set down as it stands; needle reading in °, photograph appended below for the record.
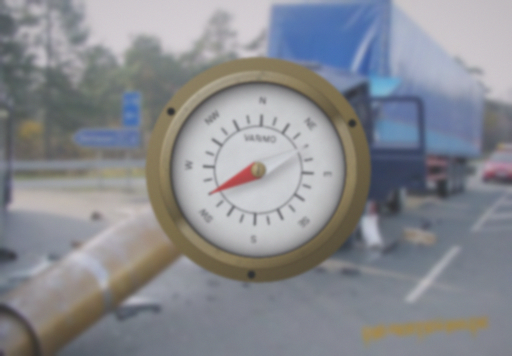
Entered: 240 °
